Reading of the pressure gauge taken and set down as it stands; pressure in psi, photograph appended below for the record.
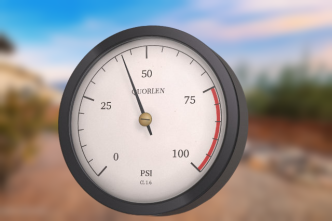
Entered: 42.5 psi
